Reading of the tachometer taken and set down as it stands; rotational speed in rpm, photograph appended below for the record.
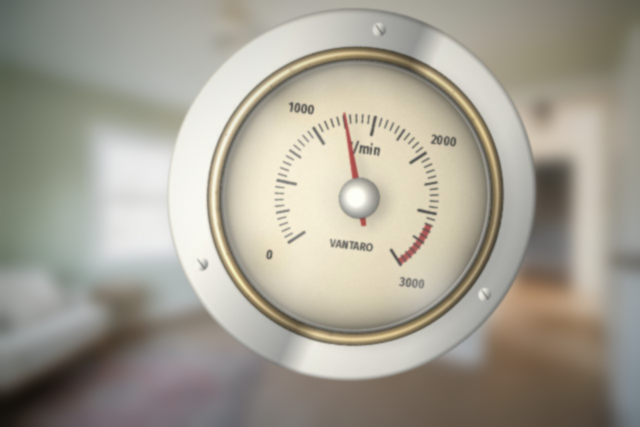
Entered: 1250 rpm
